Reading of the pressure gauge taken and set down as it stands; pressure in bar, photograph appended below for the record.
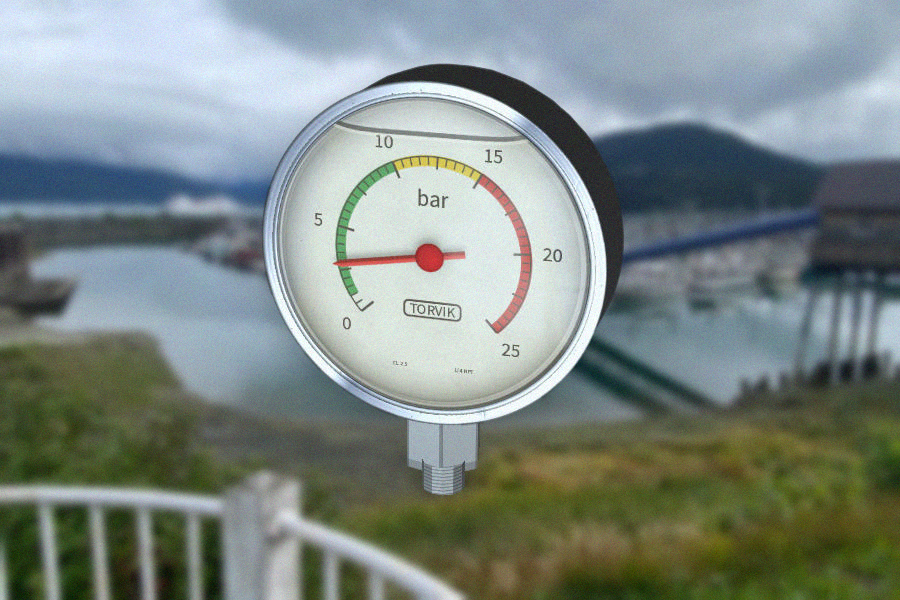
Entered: 3 bar
